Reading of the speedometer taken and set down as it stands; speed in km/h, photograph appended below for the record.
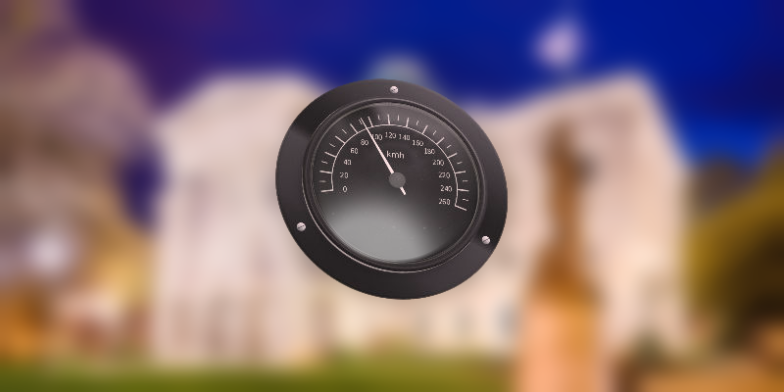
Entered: 90 km/h
